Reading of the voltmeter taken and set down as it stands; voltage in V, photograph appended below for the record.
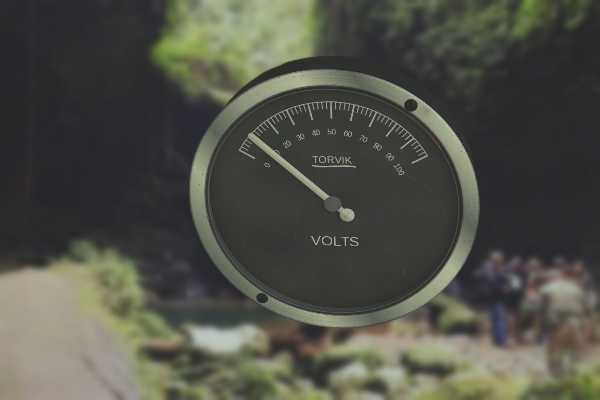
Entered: 10 V
